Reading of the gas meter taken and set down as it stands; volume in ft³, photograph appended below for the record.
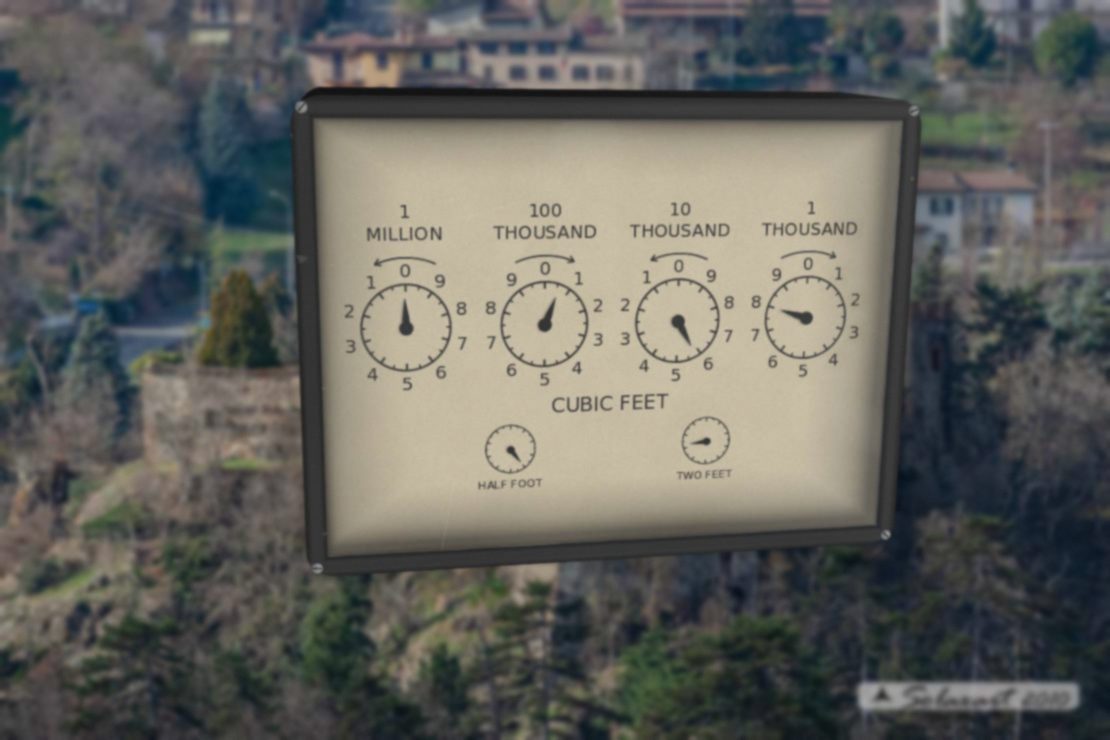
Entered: 5800 ft³
